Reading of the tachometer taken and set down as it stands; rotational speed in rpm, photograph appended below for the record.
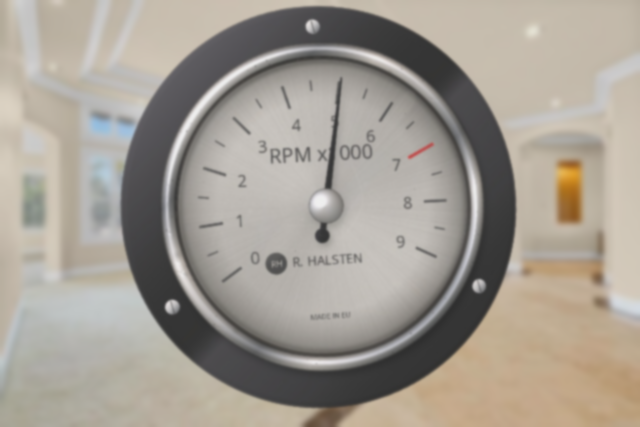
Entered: 5000 rpm
